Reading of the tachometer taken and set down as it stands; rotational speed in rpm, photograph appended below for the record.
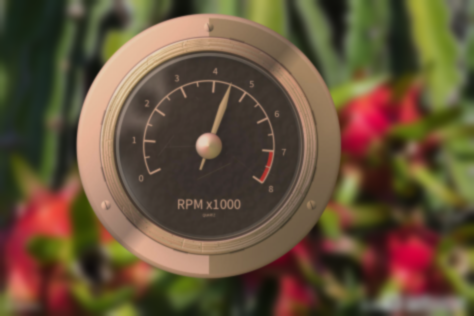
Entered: 4500 rpm
